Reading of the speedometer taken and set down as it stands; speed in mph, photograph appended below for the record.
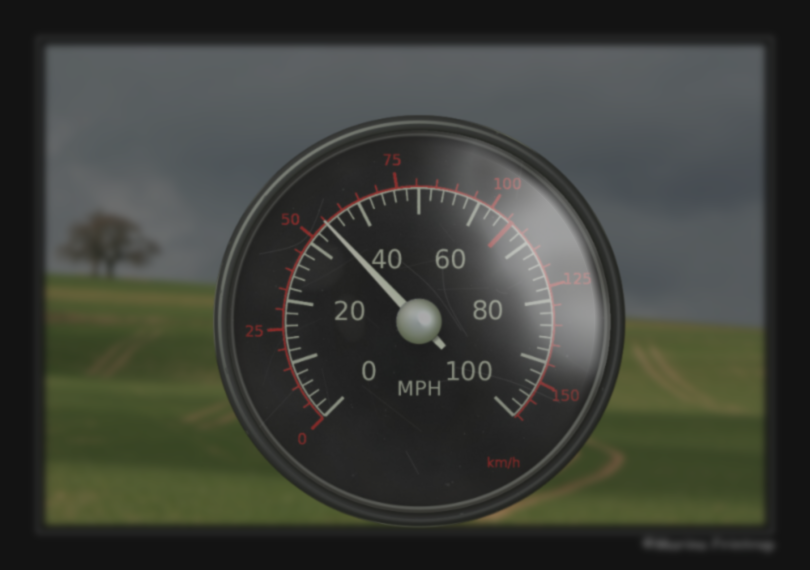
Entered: 34 mph
